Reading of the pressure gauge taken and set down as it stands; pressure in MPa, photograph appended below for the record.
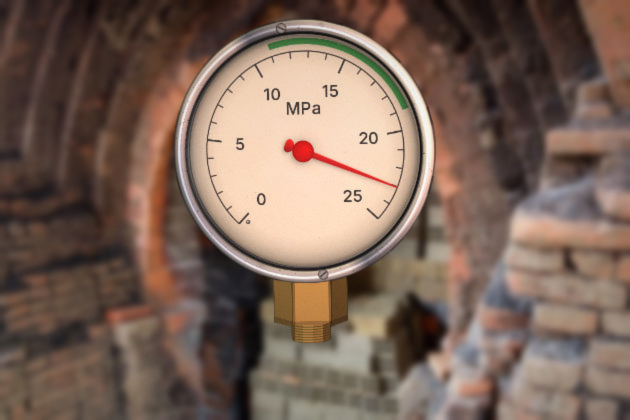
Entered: 23 MPa
